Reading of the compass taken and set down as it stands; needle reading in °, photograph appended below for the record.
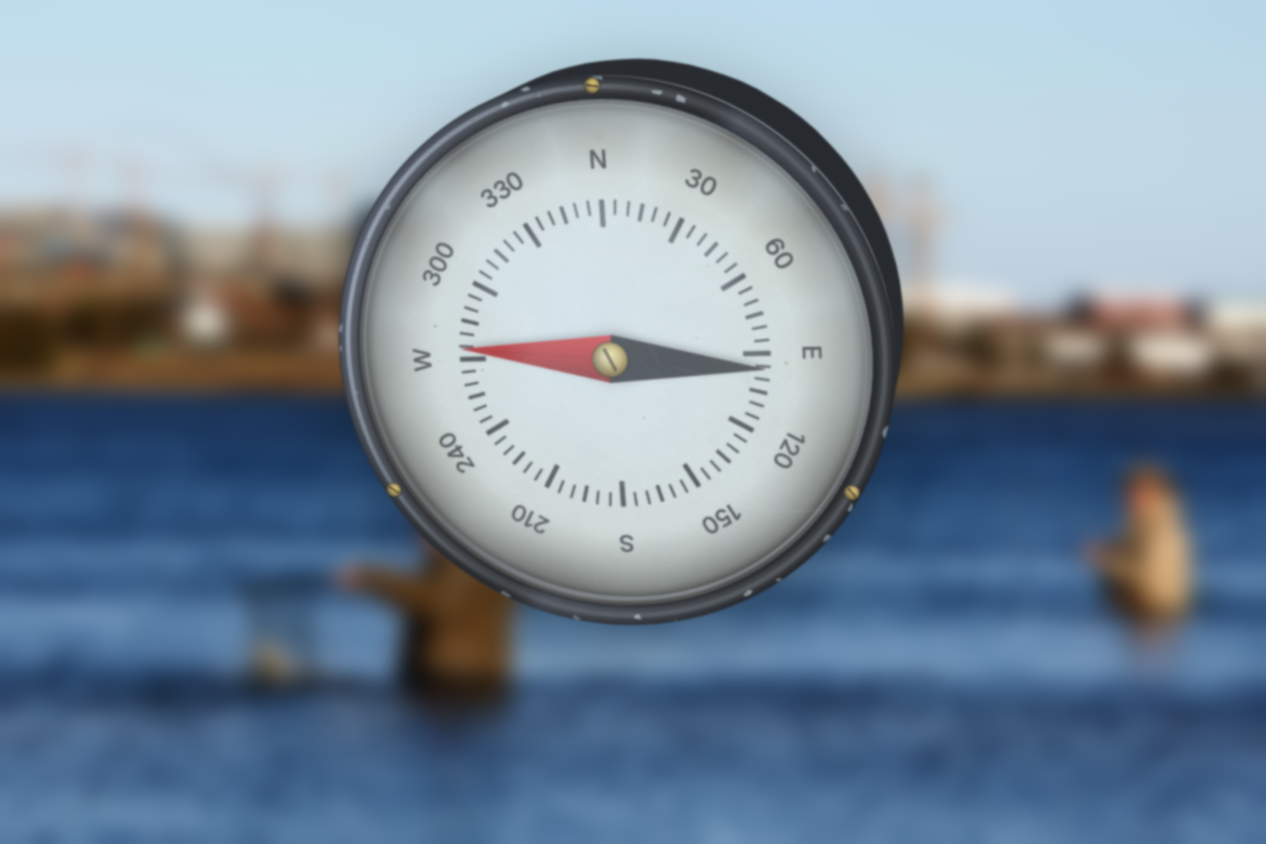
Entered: 275 °
